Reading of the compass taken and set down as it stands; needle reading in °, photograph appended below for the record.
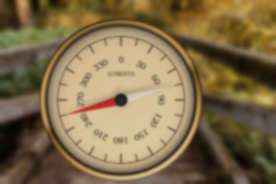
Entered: 255 °
